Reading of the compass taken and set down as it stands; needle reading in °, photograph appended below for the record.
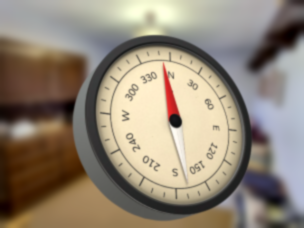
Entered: 350 °
